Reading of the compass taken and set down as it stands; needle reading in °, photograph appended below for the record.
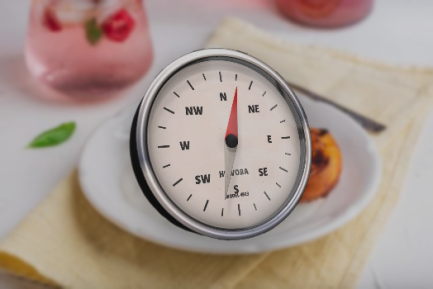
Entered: 15 °
